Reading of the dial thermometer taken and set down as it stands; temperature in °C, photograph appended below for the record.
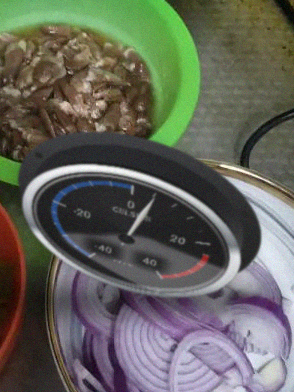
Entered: 4 °C
